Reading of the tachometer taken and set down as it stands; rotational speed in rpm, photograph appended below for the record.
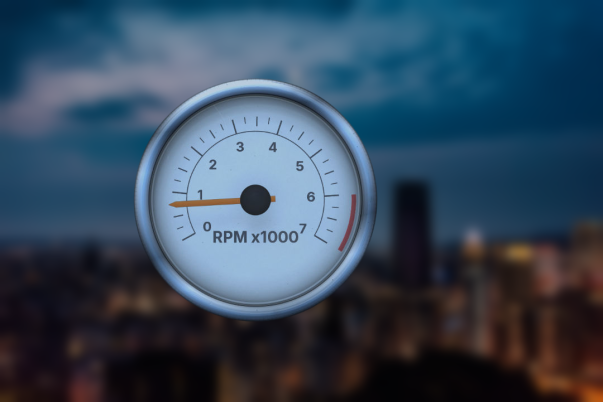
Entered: 750 rpm
